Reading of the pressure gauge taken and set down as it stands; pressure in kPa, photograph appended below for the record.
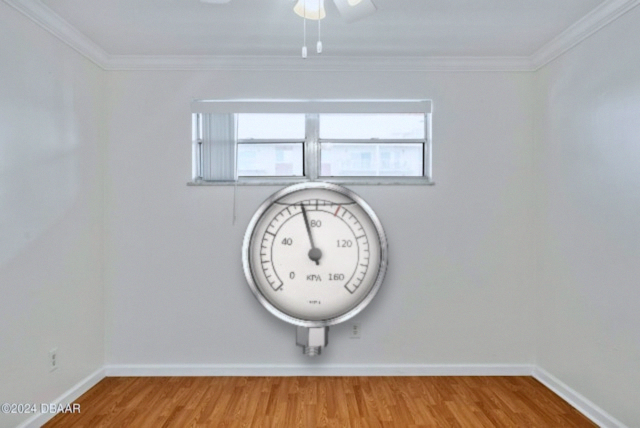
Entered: 70 kPa
